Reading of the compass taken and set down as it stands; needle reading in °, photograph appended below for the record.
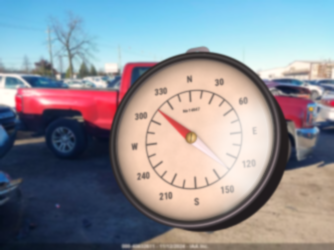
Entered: 315 °
